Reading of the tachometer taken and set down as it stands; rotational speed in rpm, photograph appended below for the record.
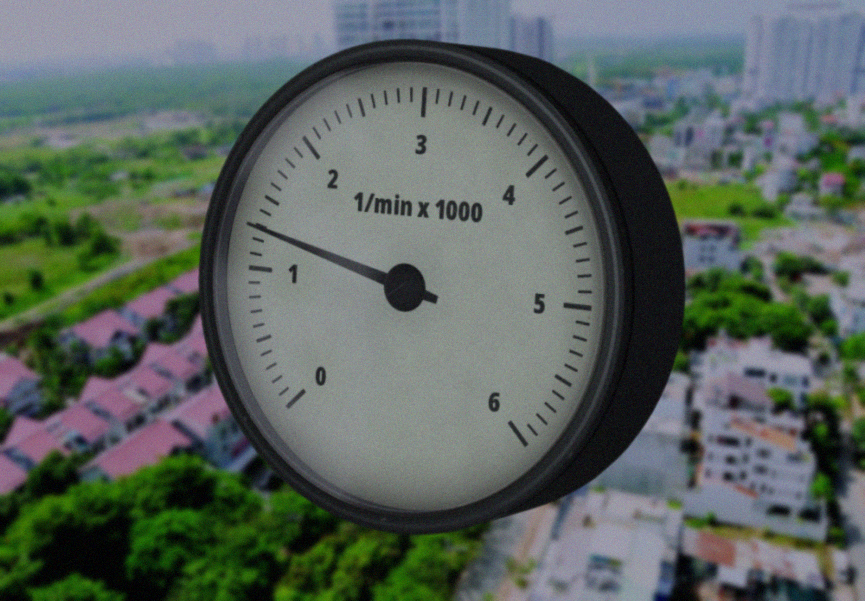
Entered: 1300 rpm
